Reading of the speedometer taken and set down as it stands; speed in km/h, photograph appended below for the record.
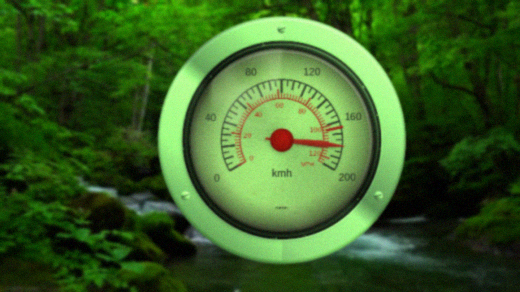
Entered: 180 km/h
